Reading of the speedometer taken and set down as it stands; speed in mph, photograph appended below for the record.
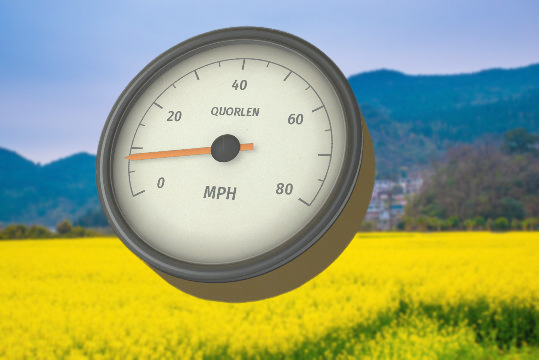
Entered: 7.5 mph
